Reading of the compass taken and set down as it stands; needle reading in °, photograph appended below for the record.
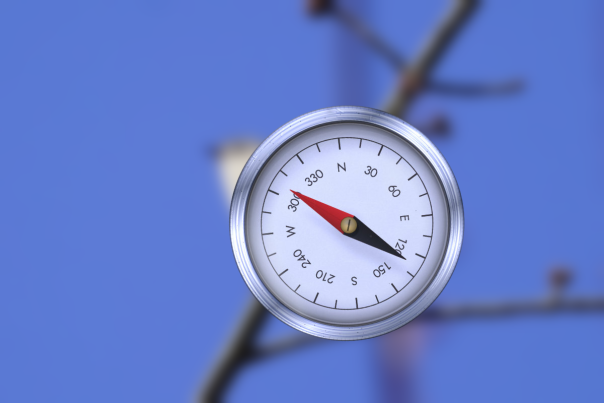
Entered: 307.5 °
